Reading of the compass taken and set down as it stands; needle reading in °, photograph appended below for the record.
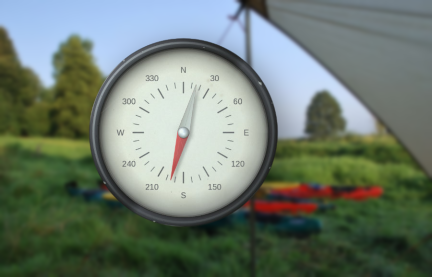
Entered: 195 °
